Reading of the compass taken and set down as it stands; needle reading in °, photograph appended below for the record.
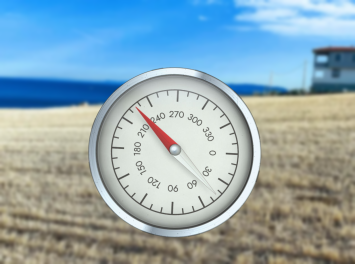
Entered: 225 °
